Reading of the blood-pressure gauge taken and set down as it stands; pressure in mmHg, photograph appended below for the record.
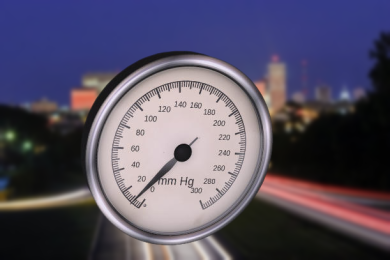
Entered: 10 mmHg
